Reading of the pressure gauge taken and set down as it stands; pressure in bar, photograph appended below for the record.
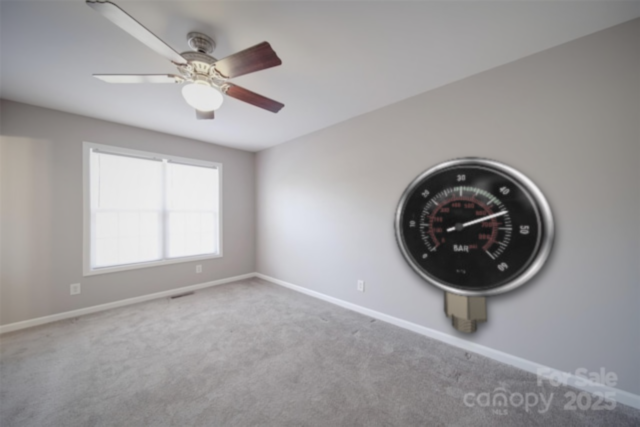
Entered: 45 bar
